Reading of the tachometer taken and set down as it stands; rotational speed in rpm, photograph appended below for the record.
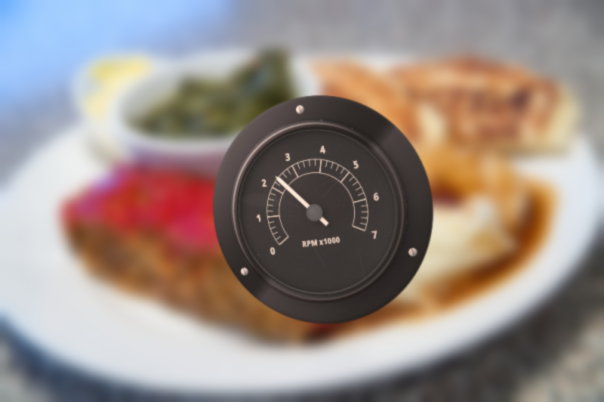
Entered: 2400 rpm
